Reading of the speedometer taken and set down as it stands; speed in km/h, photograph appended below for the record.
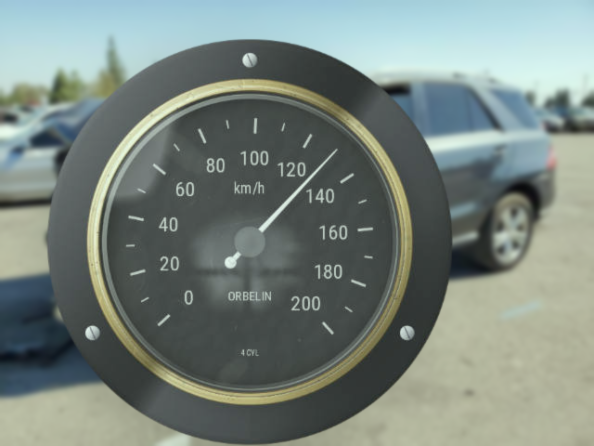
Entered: 130 km/h
